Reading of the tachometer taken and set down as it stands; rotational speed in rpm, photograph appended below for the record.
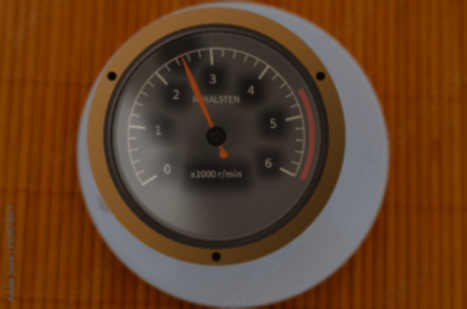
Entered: 2500 rpm
